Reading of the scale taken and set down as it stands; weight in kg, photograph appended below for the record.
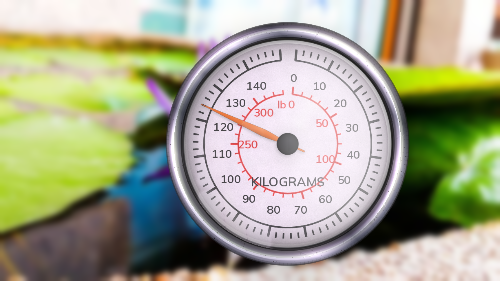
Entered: 124 kg
